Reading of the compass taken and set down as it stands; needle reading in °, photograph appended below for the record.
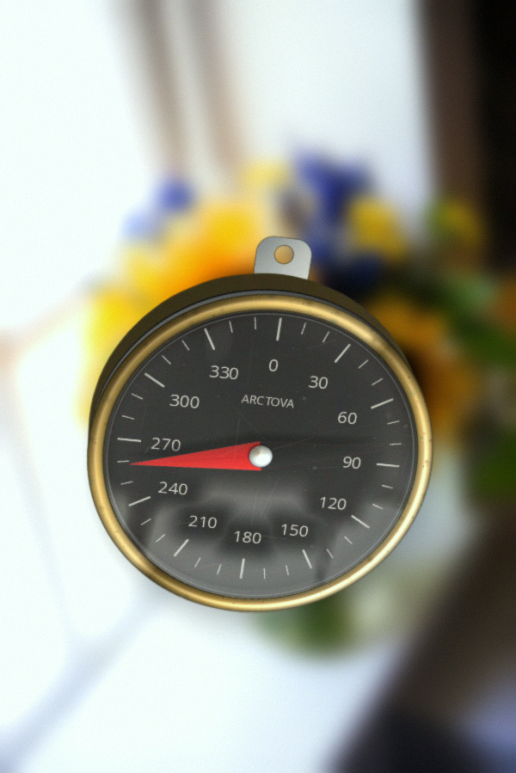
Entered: 260 °
